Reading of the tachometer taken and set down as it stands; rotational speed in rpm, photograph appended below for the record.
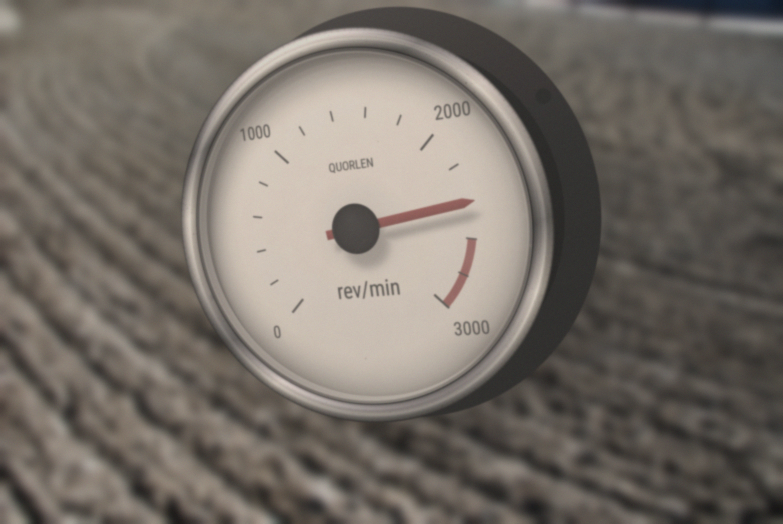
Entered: 2400 rpm
